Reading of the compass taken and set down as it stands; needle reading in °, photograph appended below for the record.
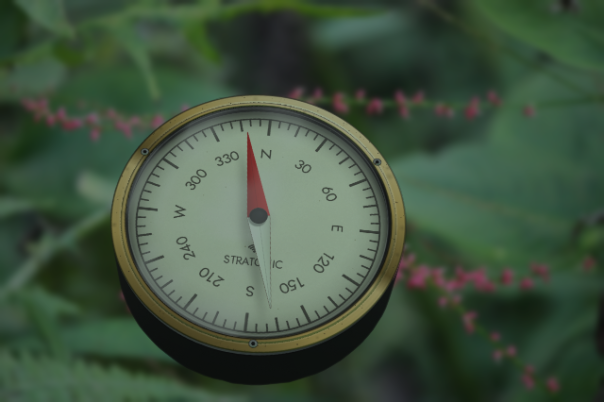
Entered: 347.5 °
